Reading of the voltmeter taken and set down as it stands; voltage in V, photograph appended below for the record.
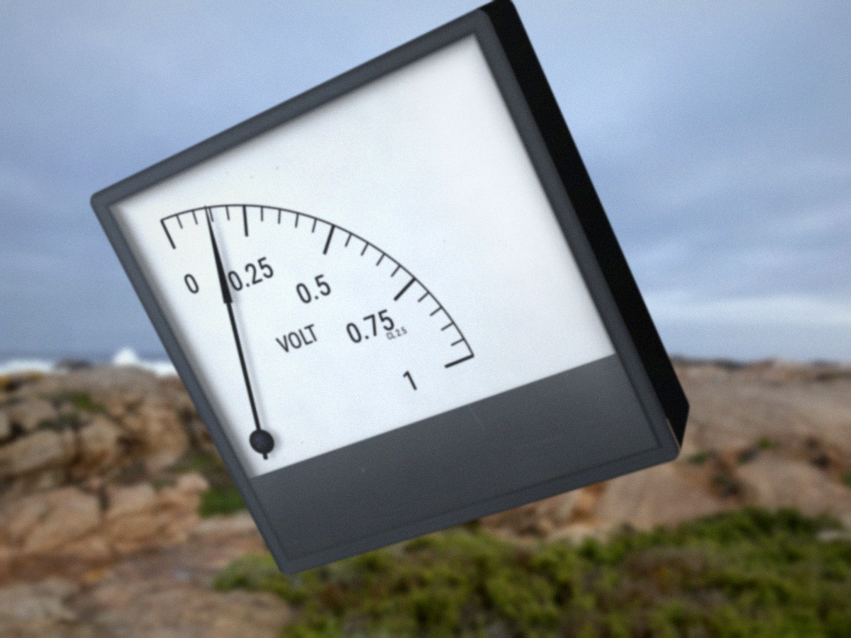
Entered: 0.15 V
